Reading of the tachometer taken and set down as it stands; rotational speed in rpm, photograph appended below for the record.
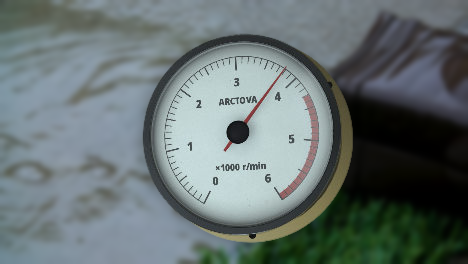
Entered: 3800 rpm
